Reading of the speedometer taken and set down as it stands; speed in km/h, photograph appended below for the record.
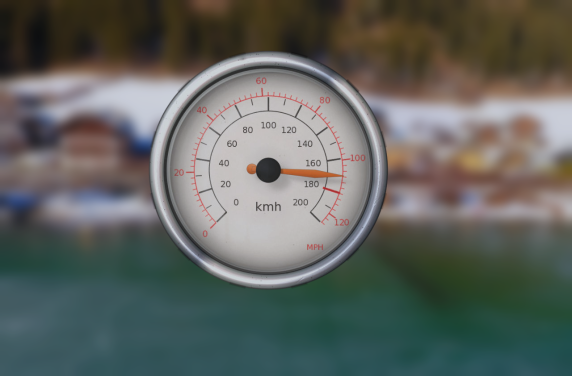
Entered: 170 km/h
